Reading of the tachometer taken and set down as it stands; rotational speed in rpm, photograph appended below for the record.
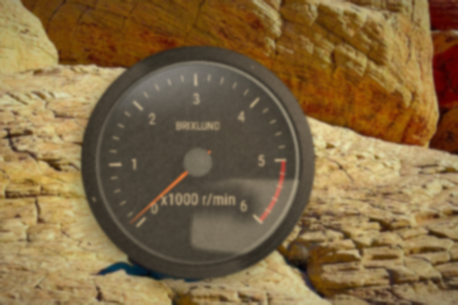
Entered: 100 rpm
